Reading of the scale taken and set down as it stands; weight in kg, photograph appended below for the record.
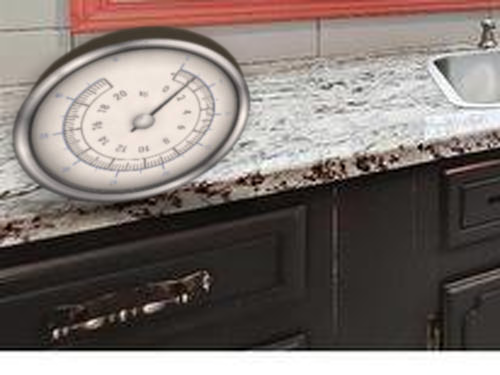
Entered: 1 kg
